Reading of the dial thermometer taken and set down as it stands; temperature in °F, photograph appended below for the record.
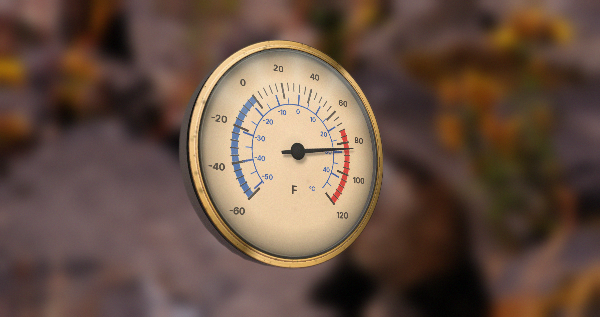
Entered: 84 °F
